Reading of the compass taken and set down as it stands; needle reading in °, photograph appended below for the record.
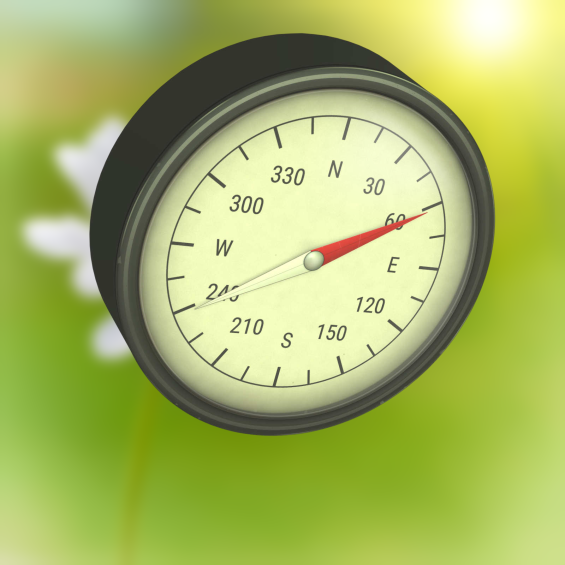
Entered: 60 °
